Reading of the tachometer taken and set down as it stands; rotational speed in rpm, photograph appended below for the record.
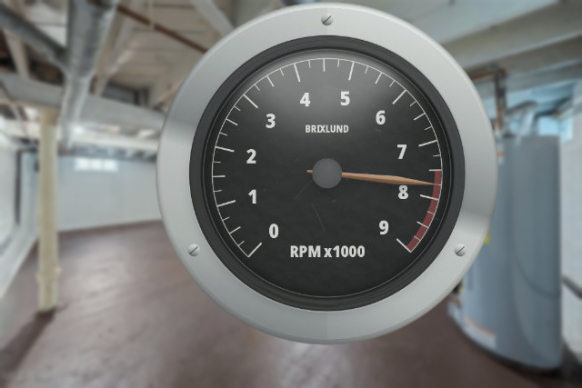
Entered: 7750 rpm
